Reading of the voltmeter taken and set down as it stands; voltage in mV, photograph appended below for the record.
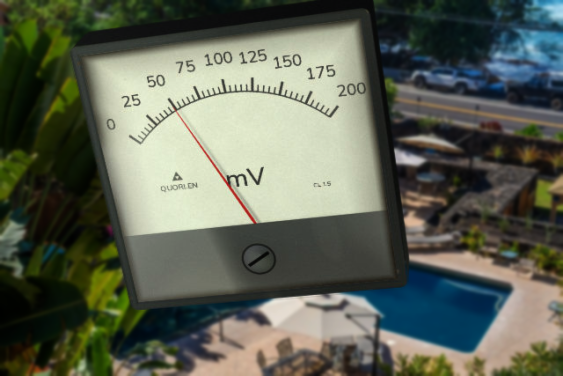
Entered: 50 mV
